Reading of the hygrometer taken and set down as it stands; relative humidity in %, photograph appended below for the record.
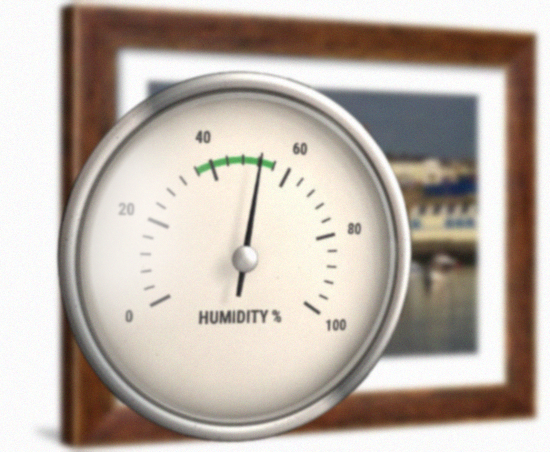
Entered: 52 %
